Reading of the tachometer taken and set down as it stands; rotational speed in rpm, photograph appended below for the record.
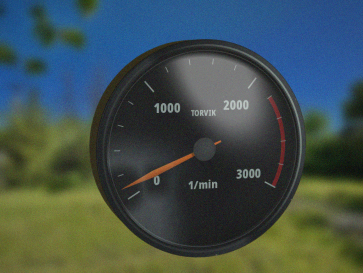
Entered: 100 rpm
